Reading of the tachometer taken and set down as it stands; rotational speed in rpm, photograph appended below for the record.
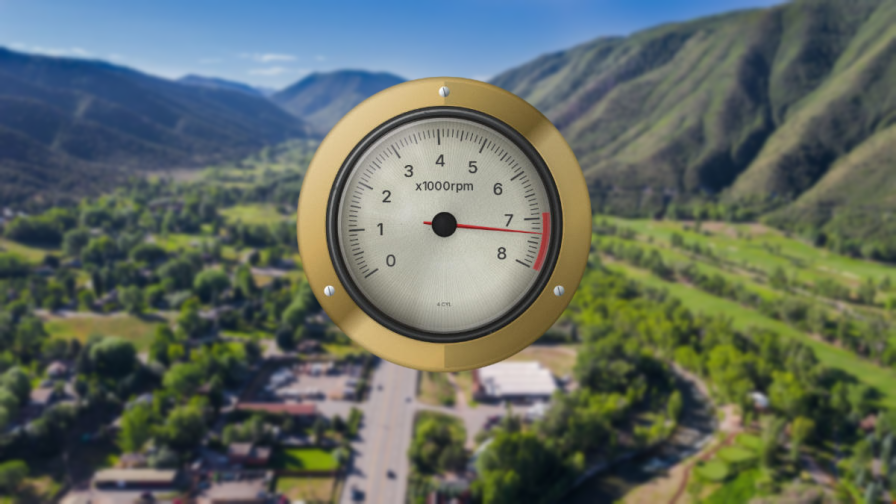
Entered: 7300 rpm
